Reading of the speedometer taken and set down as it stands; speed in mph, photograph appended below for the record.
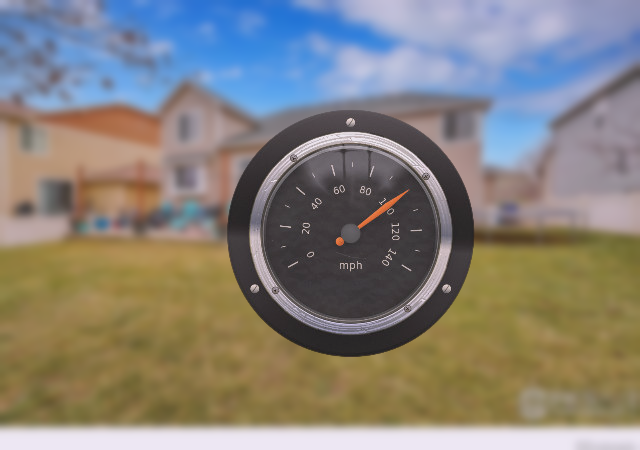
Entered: 100 mph
